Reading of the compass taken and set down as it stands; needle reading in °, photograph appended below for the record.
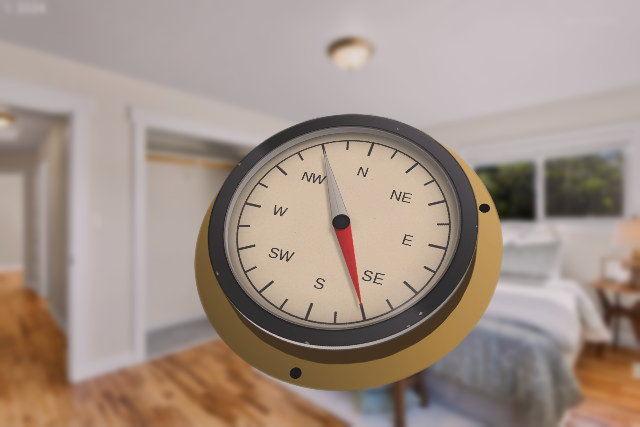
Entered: 150 °
